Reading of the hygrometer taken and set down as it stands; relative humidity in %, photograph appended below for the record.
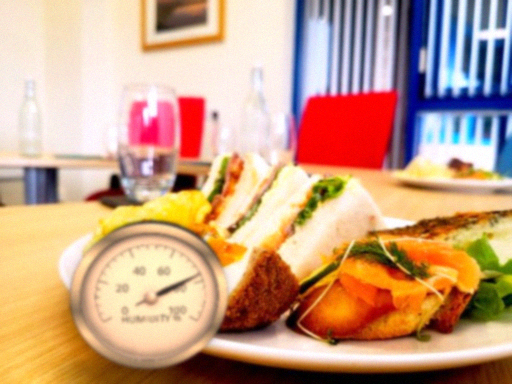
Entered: 76 %
